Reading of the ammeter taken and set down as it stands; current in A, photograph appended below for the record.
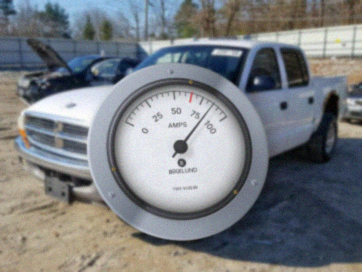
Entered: 85 A
